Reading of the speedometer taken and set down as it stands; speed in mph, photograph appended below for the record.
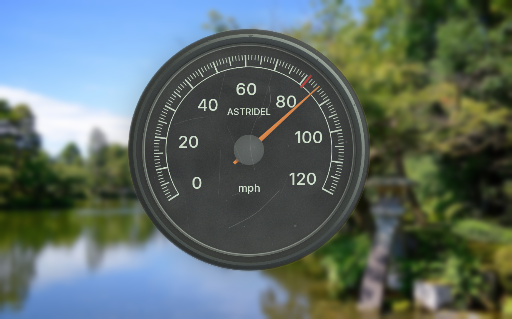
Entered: 85 mph
